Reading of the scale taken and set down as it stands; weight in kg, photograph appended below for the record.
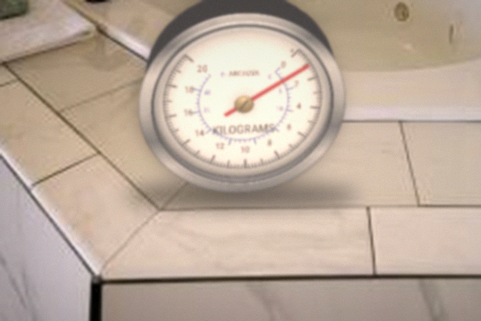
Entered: 1 kg
